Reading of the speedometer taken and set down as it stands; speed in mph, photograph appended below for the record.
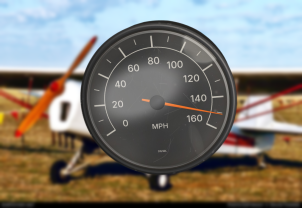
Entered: 150 mph
